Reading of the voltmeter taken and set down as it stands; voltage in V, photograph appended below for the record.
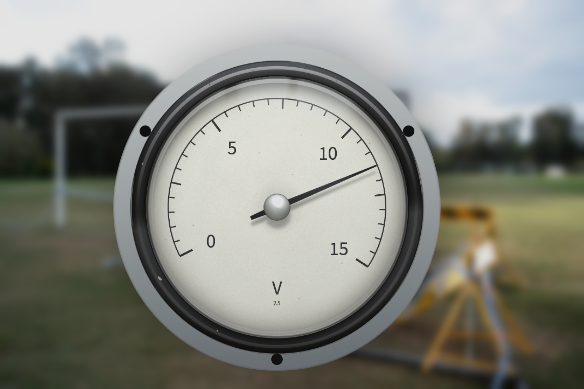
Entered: 11.5 V
